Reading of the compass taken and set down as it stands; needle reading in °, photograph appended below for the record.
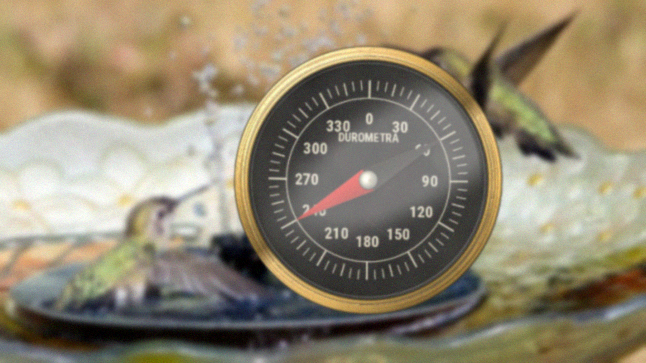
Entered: 240 °
